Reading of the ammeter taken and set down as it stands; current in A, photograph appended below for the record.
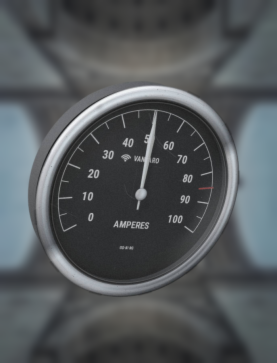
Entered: 50 A
